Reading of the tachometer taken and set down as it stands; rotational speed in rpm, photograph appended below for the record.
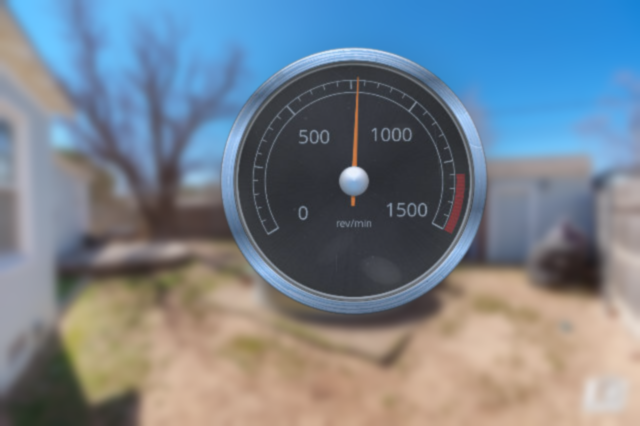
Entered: 775 rpm
